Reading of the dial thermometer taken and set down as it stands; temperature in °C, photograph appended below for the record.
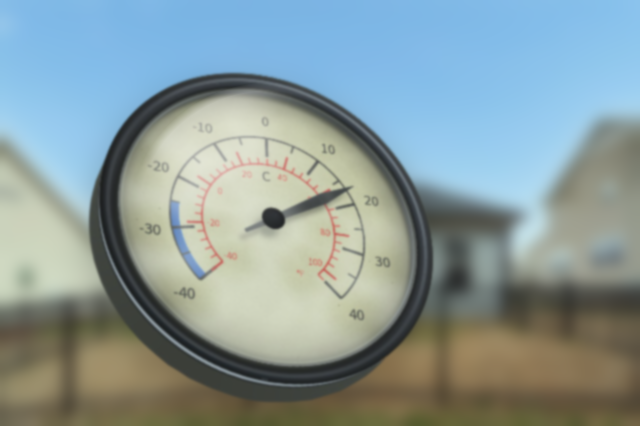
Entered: 17.5 °C
